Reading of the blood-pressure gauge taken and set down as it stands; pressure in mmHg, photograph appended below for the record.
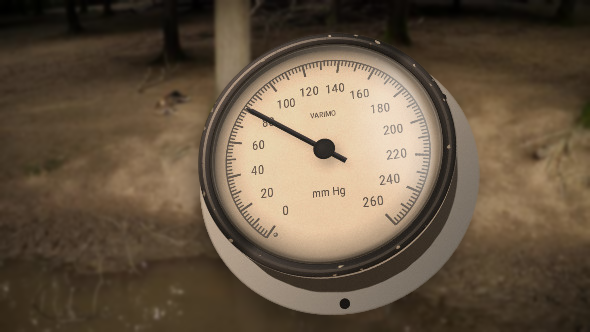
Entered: 80 mmHg
